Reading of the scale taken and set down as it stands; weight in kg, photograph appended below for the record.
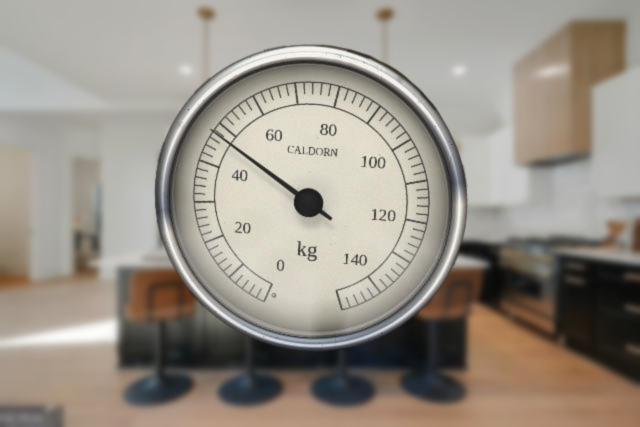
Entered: 48 kg
